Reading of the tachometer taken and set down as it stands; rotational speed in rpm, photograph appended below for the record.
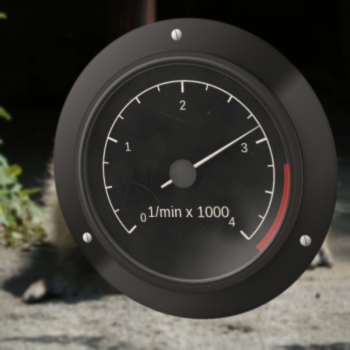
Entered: 2875 rpm
